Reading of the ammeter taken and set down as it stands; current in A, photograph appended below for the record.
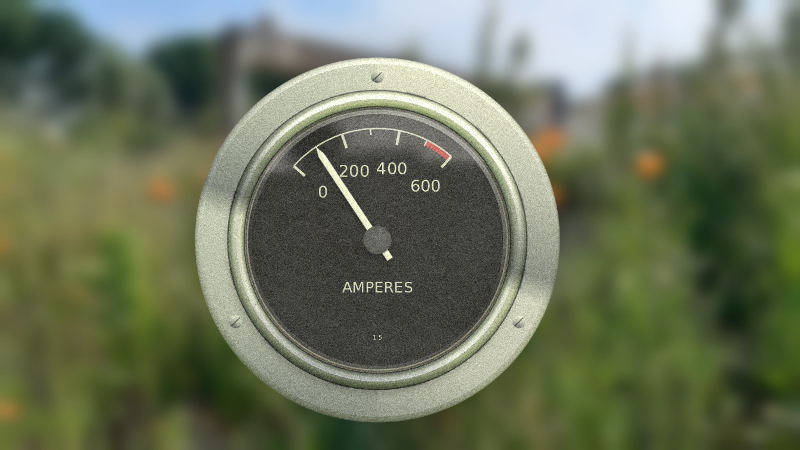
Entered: 100 A
